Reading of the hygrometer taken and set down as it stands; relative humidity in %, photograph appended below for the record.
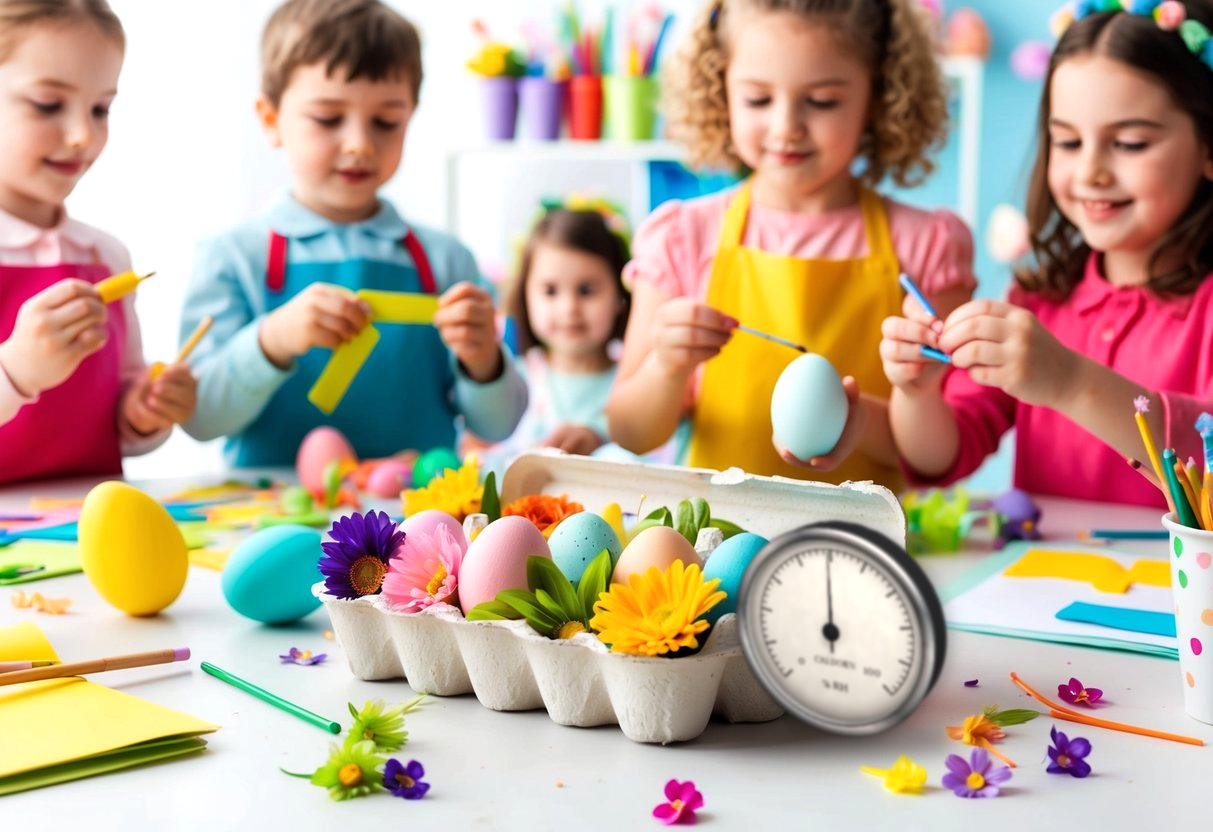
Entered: 50 %
